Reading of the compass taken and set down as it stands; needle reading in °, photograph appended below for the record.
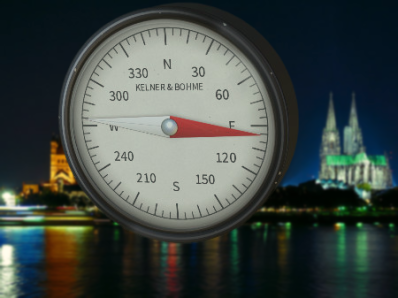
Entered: 95 °
